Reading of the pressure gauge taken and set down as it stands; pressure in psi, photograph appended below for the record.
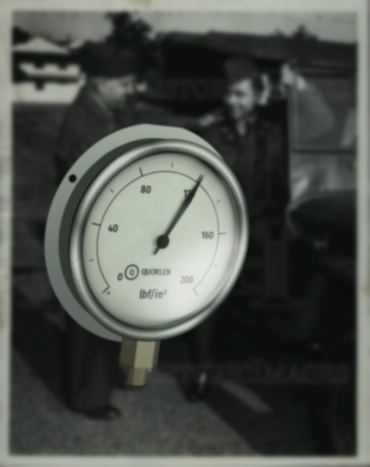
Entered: 120 psi
